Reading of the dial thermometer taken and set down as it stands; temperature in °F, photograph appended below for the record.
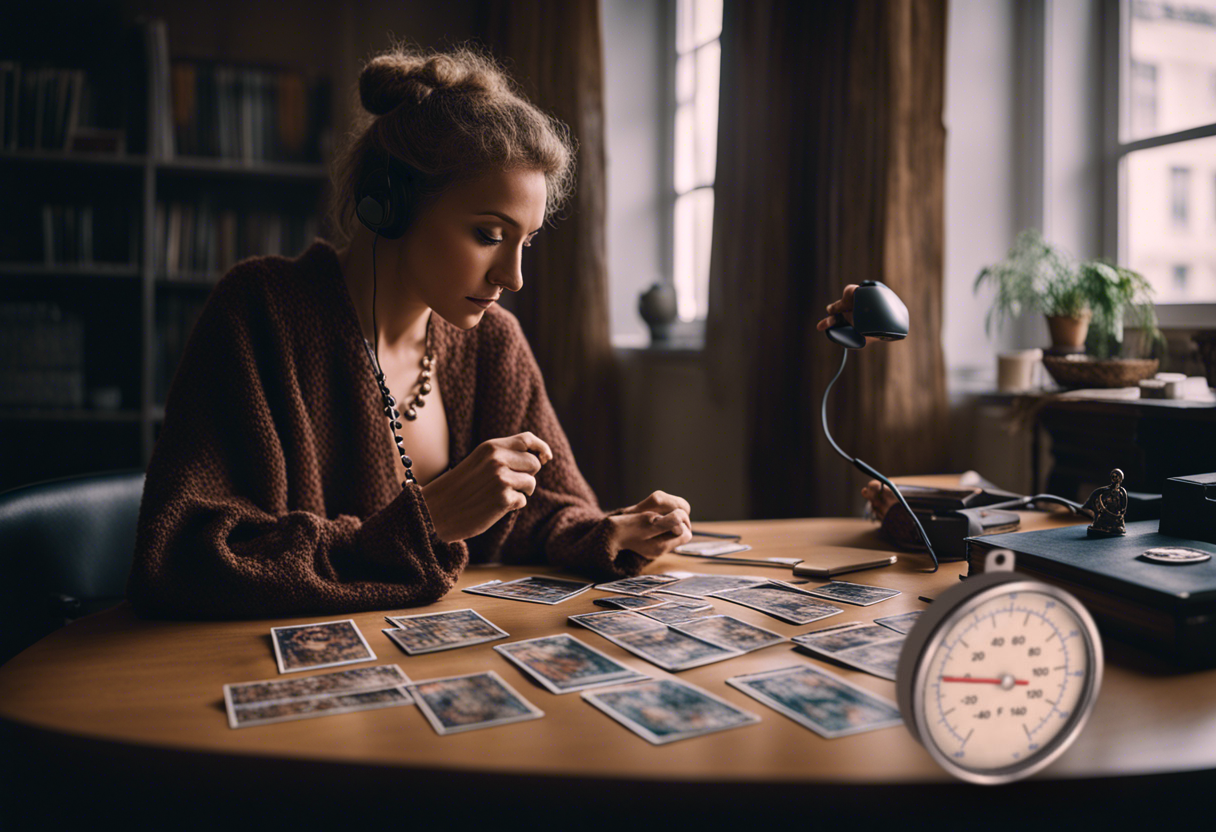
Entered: 0 °F
